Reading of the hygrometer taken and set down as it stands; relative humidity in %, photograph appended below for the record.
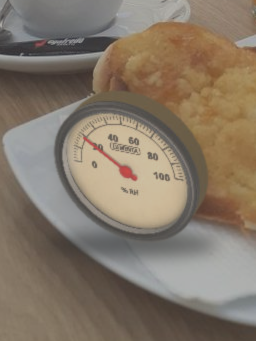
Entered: 20 %
